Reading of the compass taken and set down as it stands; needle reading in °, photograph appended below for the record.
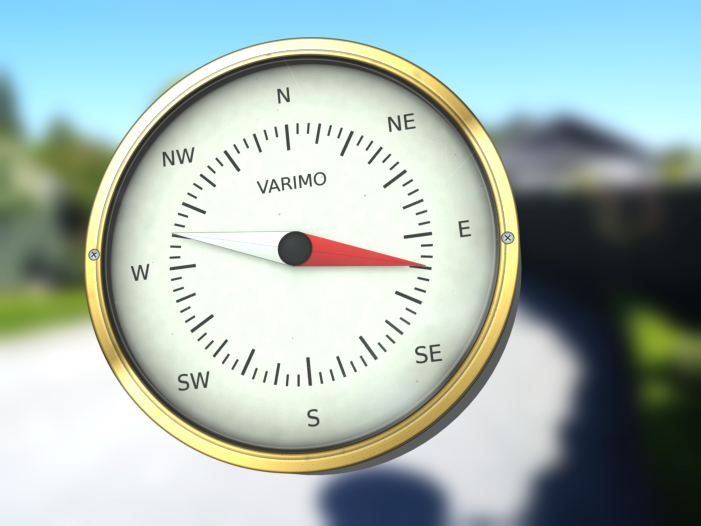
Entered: 105 °
